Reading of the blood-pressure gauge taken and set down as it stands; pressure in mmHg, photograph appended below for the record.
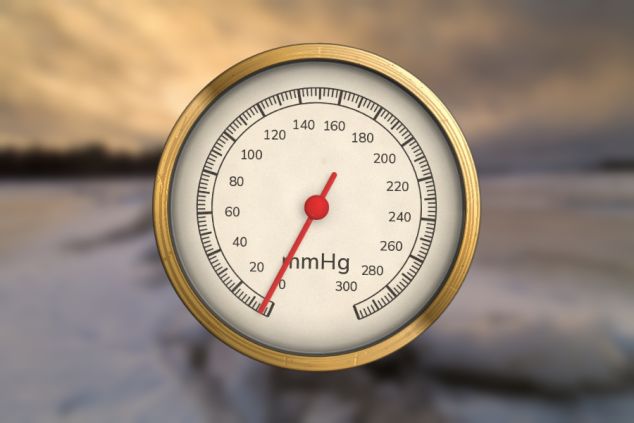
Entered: 4 mmHg
